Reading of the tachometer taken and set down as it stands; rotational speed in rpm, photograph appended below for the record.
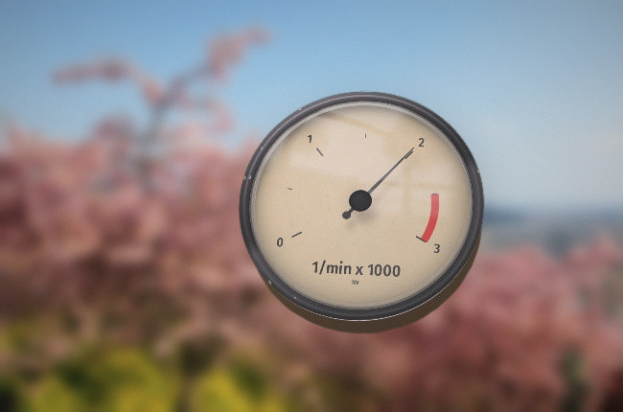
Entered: 2000 rpm
